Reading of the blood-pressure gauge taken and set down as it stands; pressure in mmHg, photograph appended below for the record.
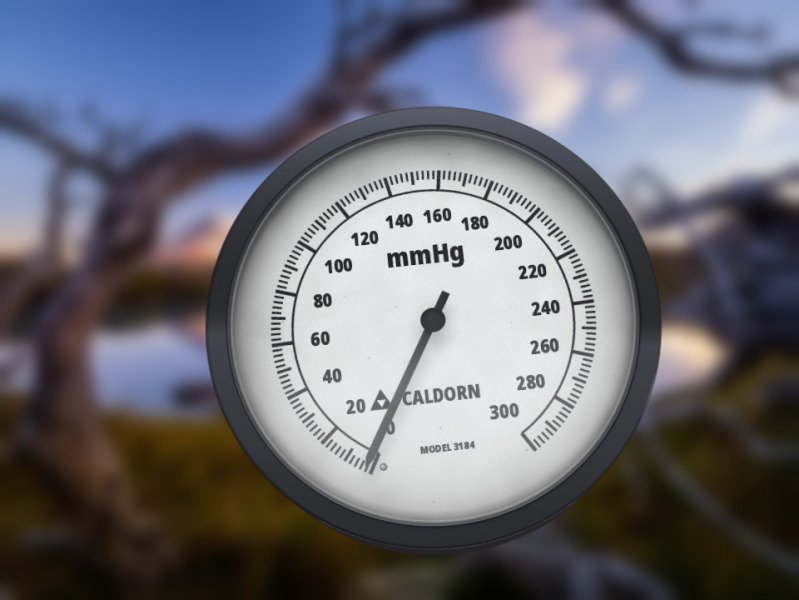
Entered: 2 mmHg
